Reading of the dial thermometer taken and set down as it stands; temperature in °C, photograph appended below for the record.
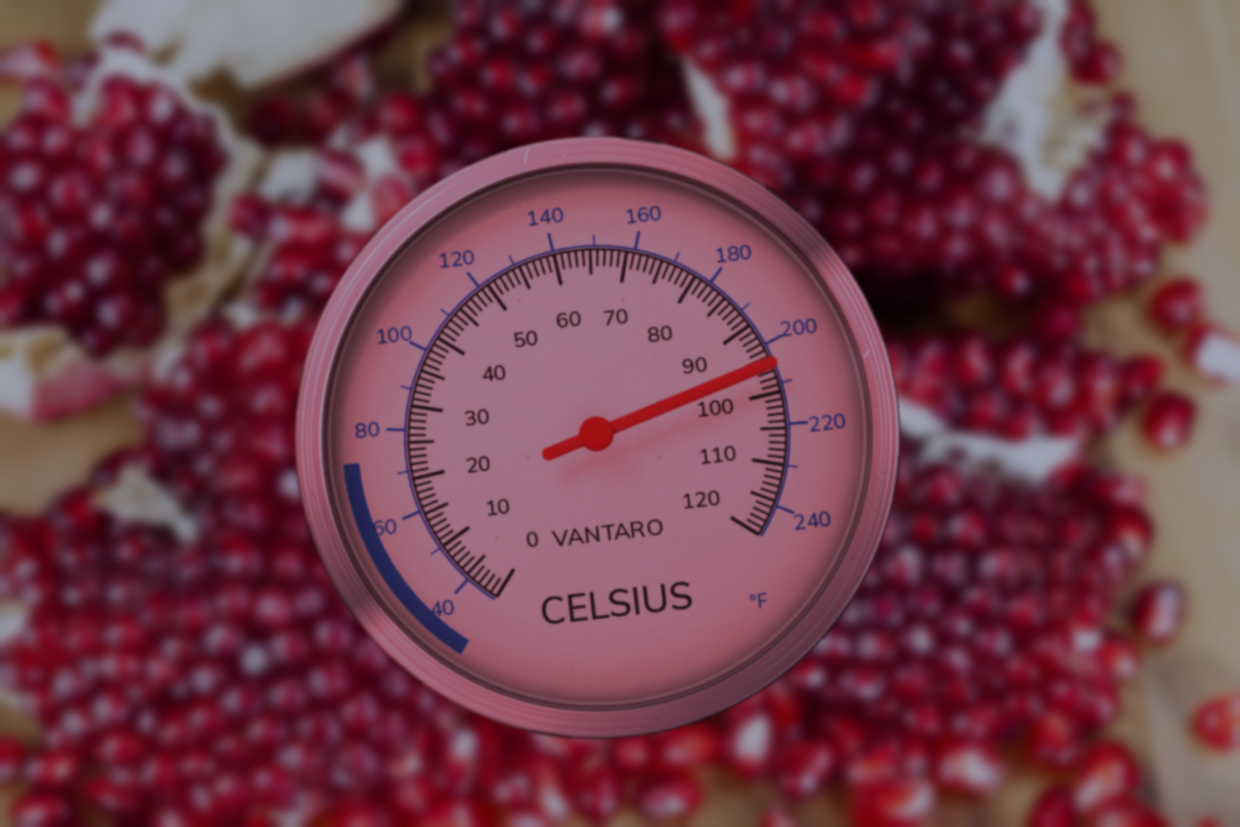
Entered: 96 °C
